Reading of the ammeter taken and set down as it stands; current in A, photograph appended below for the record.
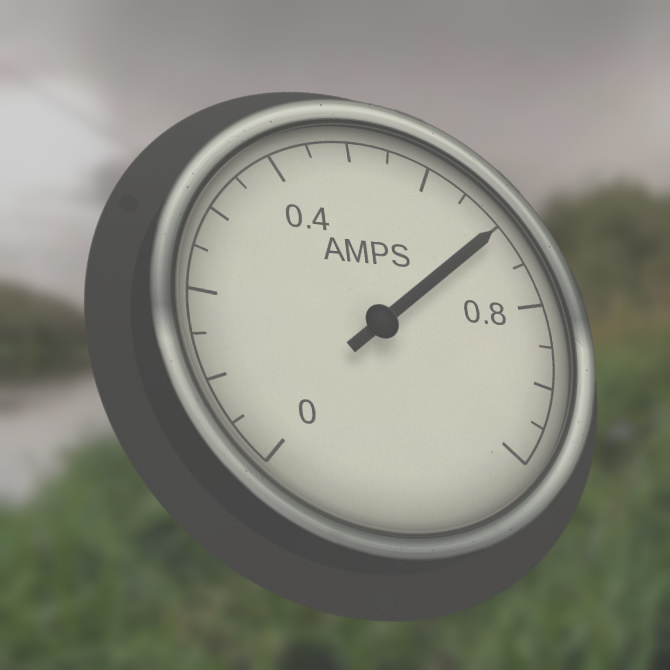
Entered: 0.7 A
